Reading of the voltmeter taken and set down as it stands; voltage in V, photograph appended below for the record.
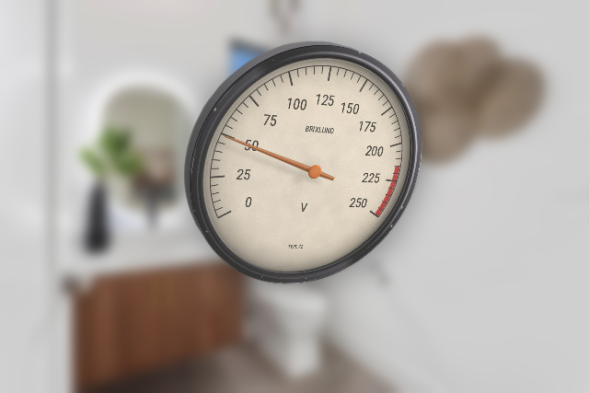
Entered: 50 V
